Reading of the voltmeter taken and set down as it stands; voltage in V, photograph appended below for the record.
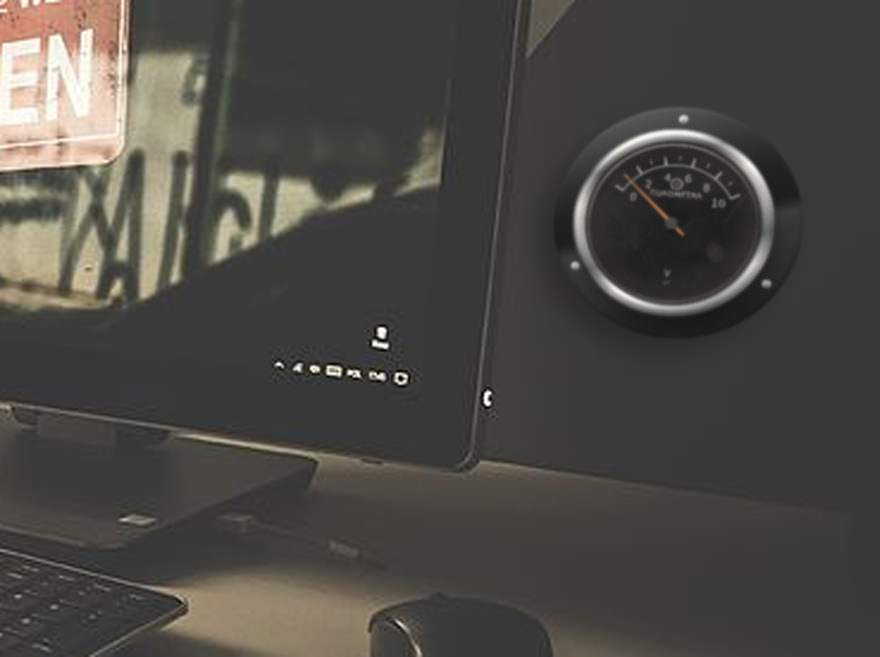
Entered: 1 V
